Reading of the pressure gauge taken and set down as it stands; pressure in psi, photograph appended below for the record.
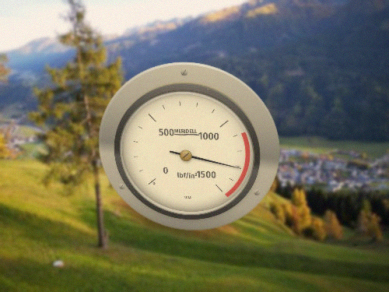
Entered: 1300 psi
